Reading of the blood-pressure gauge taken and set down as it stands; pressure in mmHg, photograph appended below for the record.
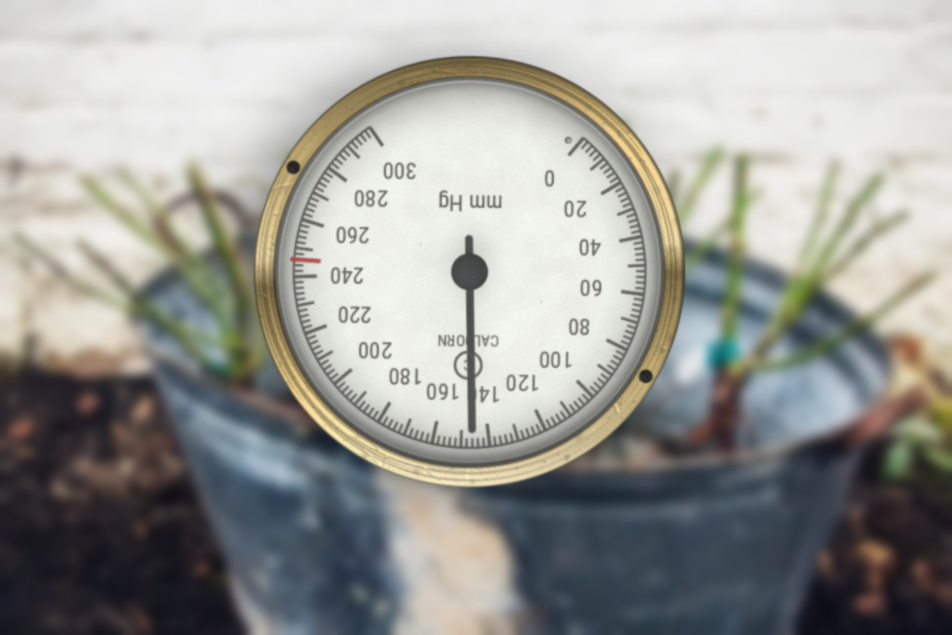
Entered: 146 mmHg
